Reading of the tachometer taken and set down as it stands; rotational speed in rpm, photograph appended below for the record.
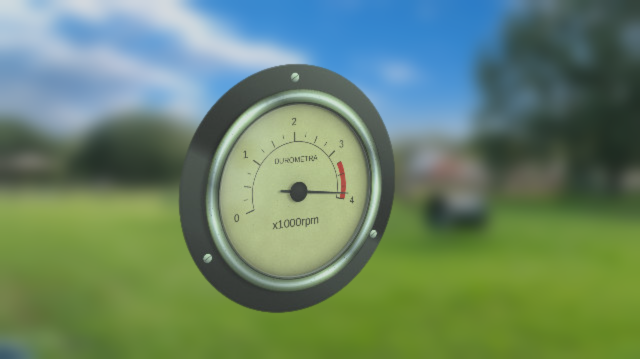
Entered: 3875 rpm
